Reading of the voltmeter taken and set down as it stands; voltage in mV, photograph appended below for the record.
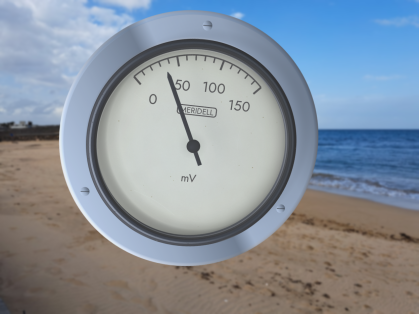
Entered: 35 mV
